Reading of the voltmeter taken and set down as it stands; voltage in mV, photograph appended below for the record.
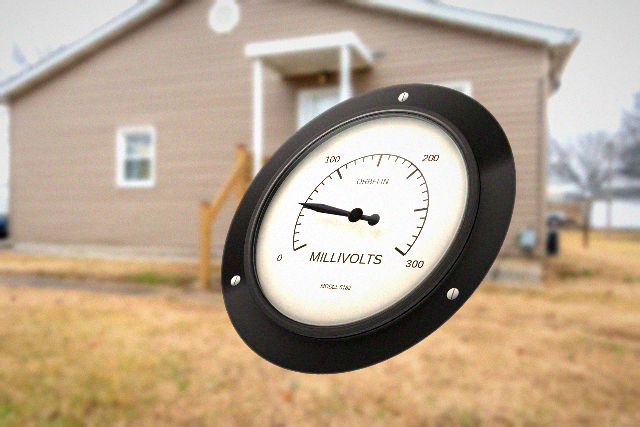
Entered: 50 mV
